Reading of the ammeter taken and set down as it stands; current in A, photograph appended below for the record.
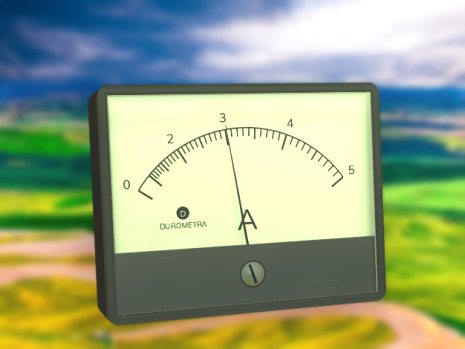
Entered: 3 A
